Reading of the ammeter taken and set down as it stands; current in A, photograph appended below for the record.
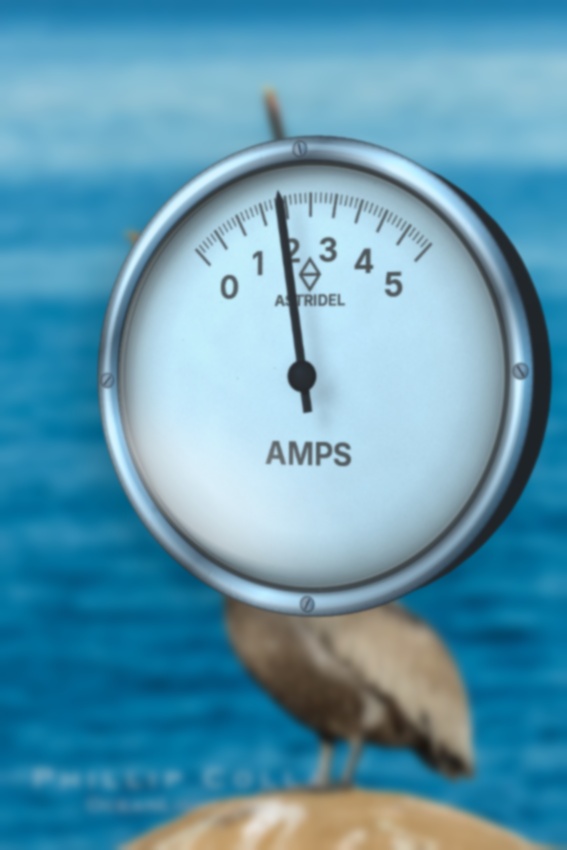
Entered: 2 A
